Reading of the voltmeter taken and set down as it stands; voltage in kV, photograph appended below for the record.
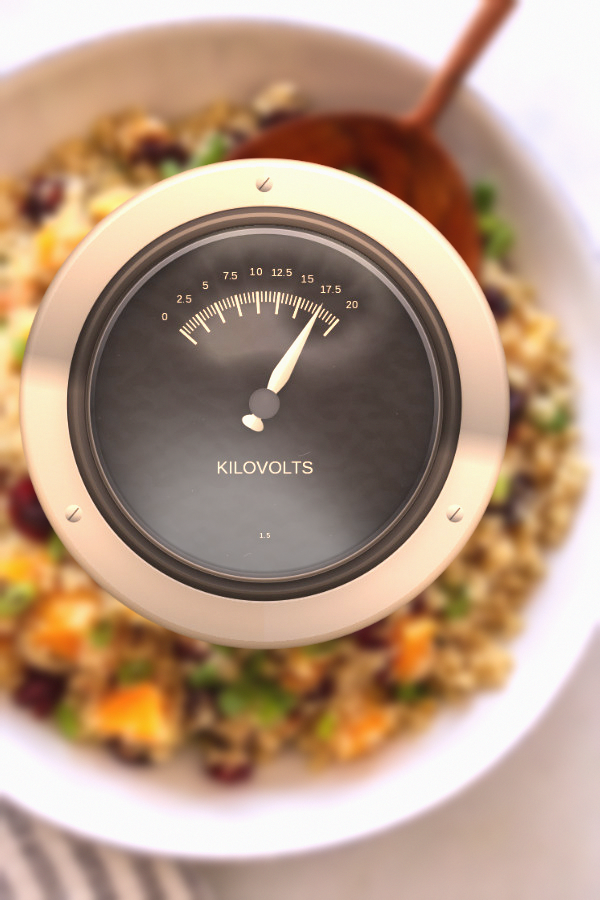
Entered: 17.5 kV
